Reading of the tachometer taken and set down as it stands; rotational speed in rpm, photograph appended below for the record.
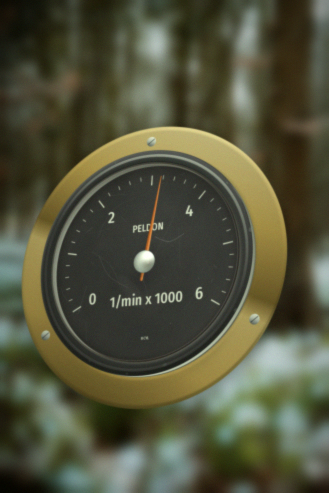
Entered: 3200 rpm
